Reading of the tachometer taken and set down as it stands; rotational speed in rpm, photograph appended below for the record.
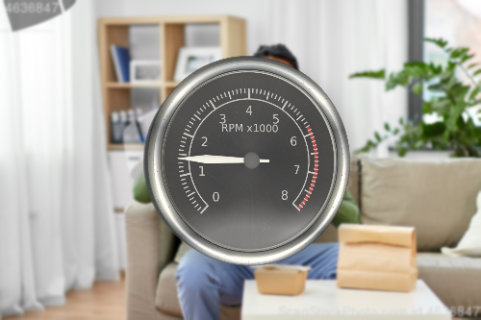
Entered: 1400 rpm
